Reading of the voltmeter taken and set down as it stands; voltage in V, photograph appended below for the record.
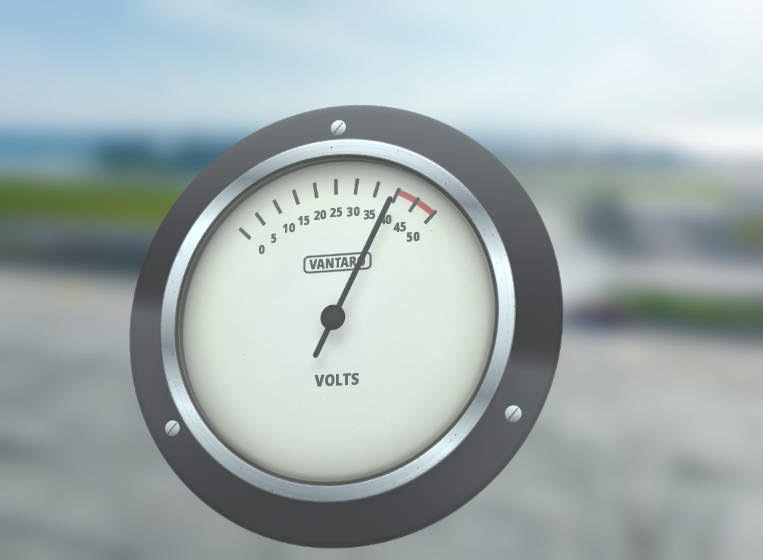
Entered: 40 V
